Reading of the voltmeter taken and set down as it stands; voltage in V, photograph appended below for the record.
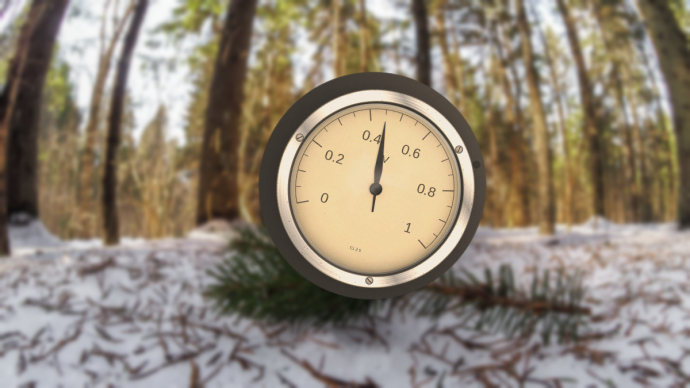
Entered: 0.45 V
